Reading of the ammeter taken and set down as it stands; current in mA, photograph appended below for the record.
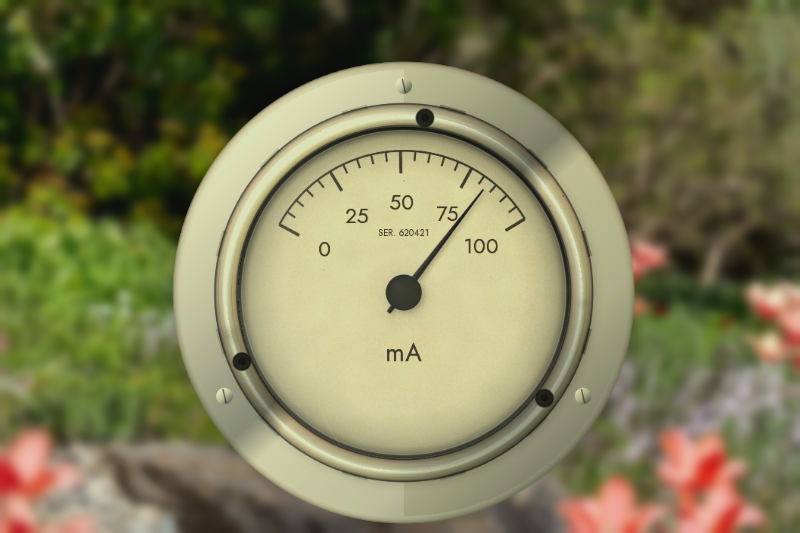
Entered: 82.5 mA
